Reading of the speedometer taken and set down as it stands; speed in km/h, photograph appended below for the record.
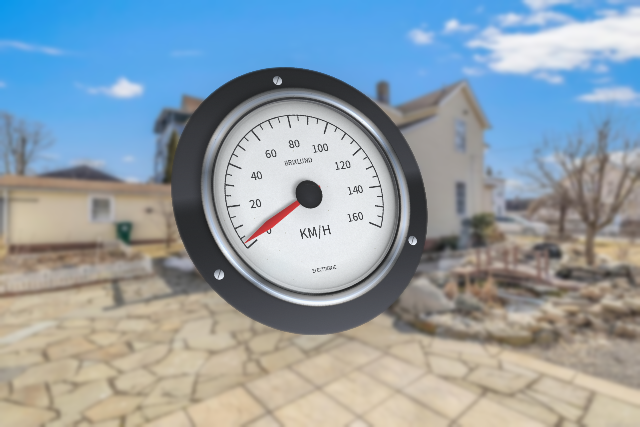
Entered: 2.5 km/h
